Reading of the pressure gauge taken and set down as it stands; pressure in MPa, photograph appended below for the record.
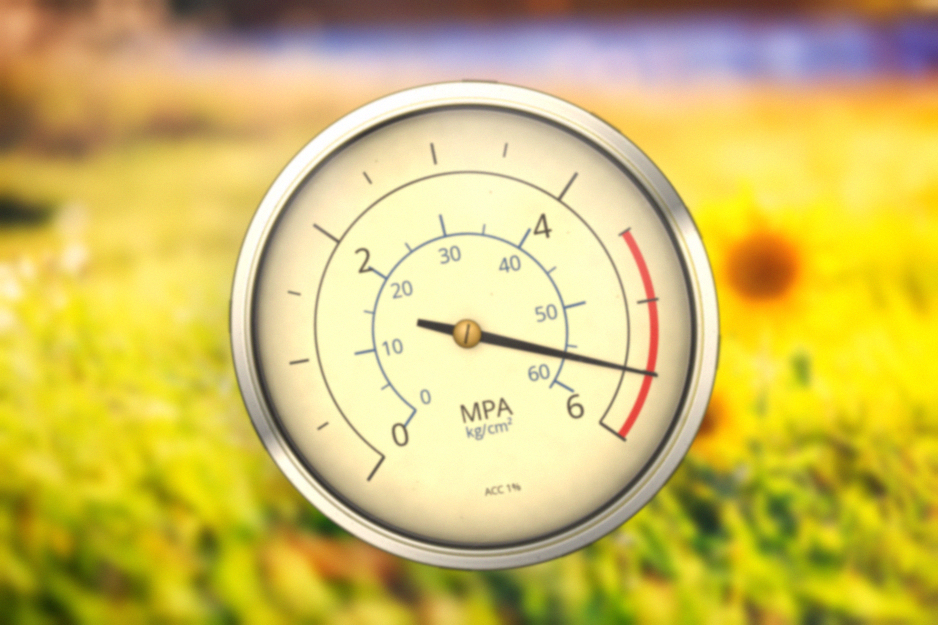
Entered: 5.5 MPa
